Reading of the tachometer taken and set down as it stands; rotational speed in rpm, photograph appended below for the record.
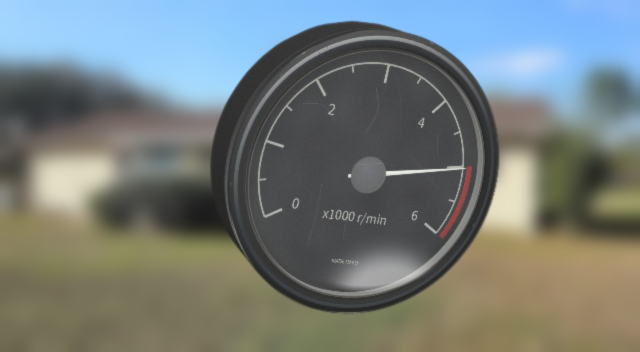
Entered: 5000 rpm
